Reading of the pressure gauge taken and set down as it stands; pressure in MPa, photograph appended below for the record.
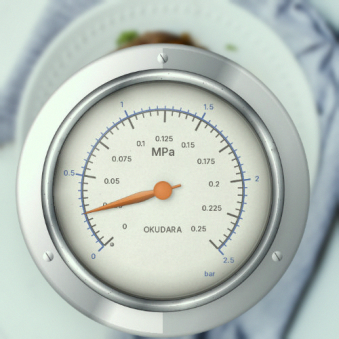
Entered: 0.025 MPa
